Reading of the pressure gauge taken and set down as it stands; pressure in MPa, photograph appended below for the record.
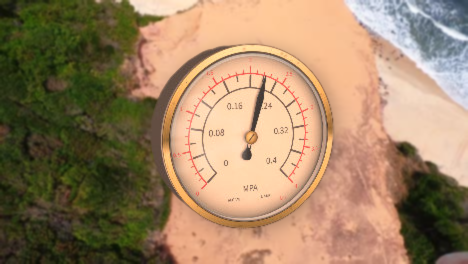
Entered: 0.22 MPa
